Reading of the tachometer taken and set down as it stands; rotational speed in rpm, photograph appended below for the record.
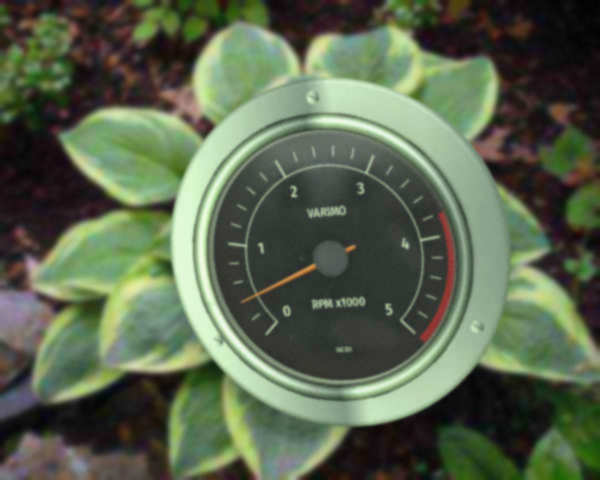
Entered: 400 rpm
